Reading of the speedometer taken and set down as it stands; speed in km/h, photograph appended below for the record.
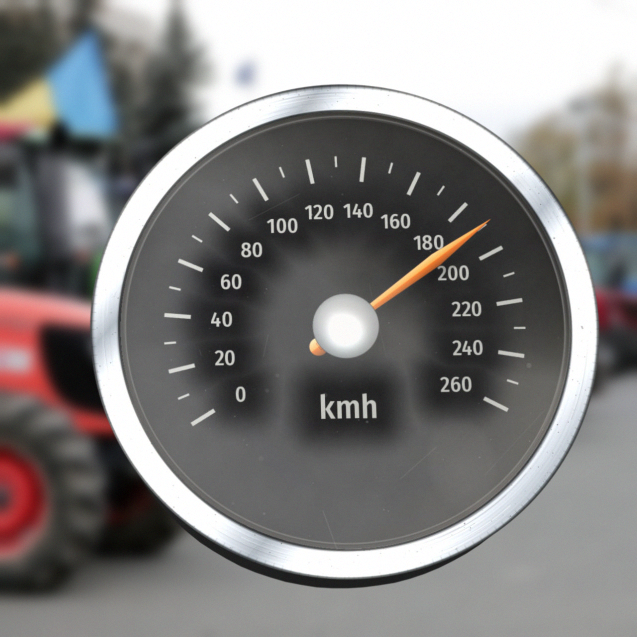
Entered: 190 km/h
